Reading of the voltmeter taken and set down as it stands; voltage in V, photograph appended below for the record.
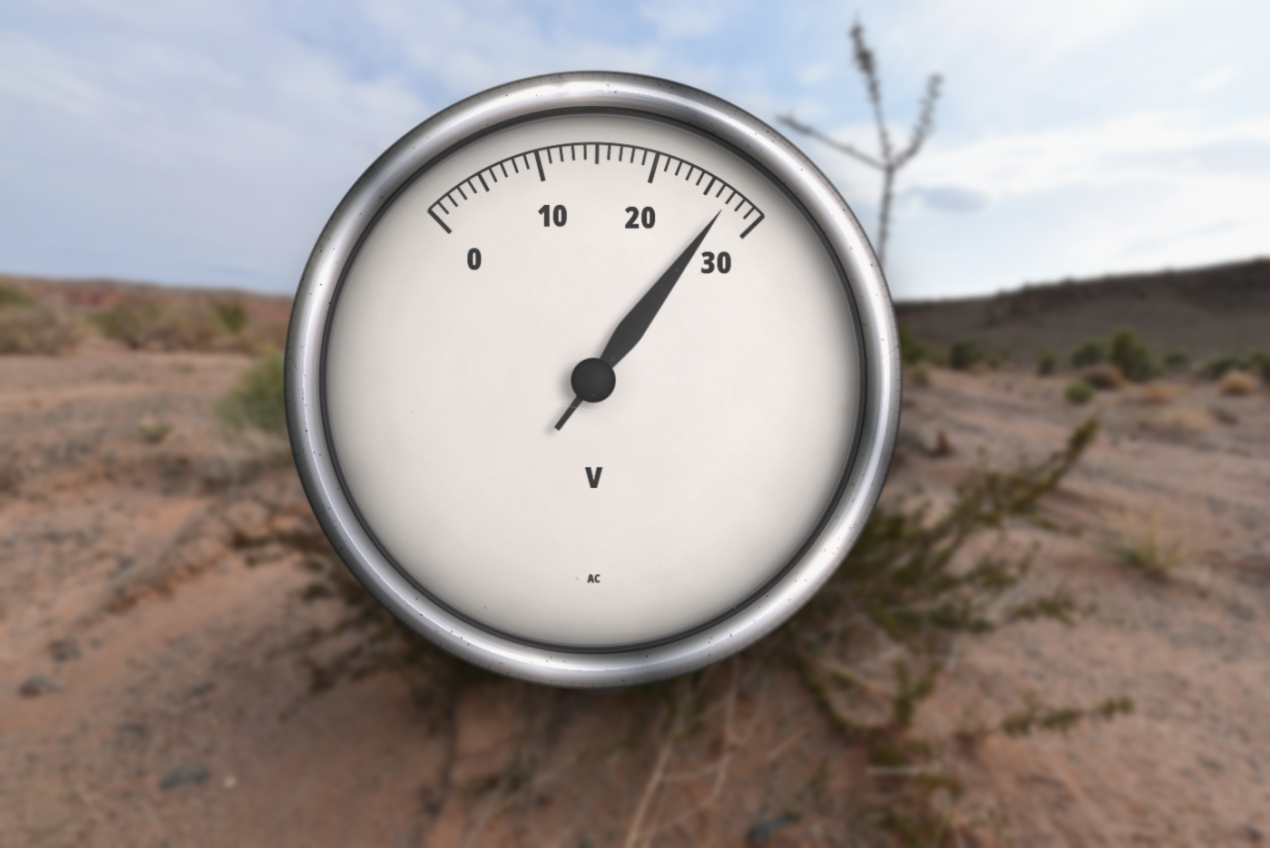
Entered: 27 V
